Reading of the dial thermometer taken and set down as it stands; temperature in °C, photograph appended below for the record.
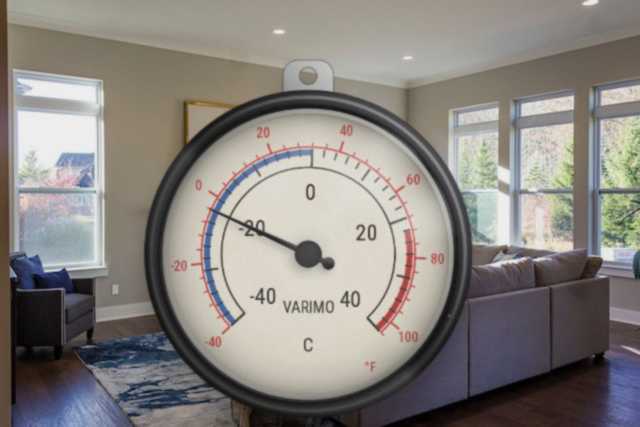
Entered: -20 °C
